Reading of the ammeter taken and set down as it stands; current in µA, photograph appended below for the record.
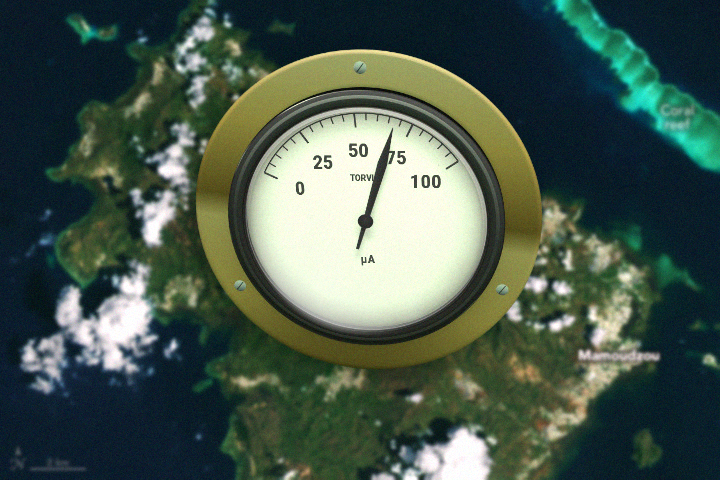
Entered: 67.5 µA
